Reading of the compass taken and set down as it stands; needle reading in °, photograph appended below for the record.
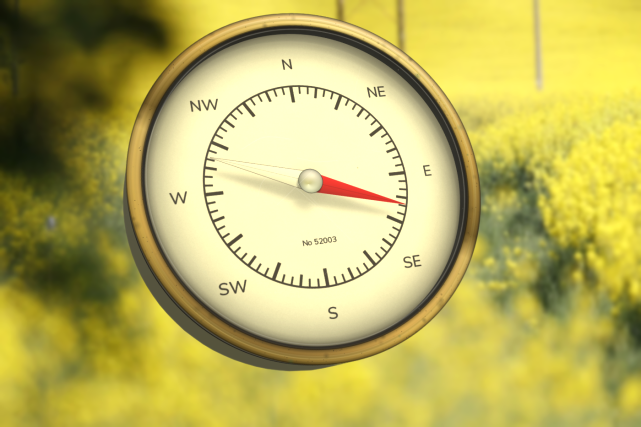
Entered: 110 °
